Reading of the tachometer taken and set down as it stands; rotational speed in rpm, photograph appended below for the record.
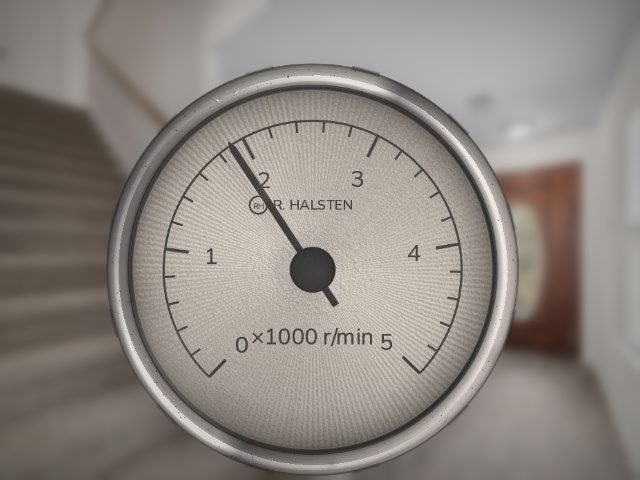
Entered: 1900 rpm
